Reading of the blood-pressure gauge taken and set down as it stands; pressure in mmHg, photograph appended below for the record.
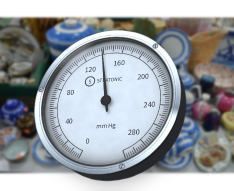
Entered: 140 mmHg
